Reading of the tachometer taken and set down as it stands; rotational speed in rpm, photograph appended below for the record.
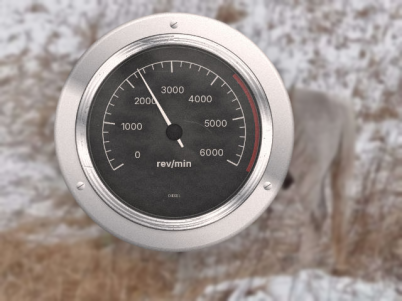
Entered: 2300 rpm
